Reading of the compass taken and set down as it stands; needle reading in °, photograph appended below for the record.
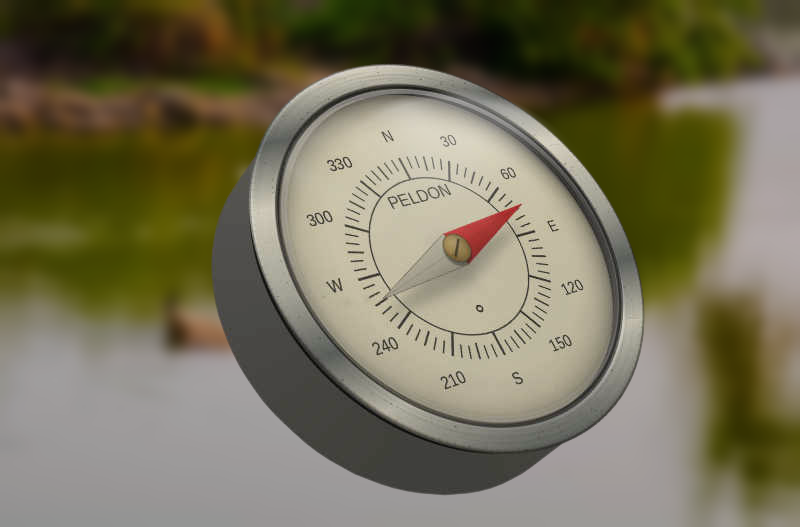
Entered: 75 °
